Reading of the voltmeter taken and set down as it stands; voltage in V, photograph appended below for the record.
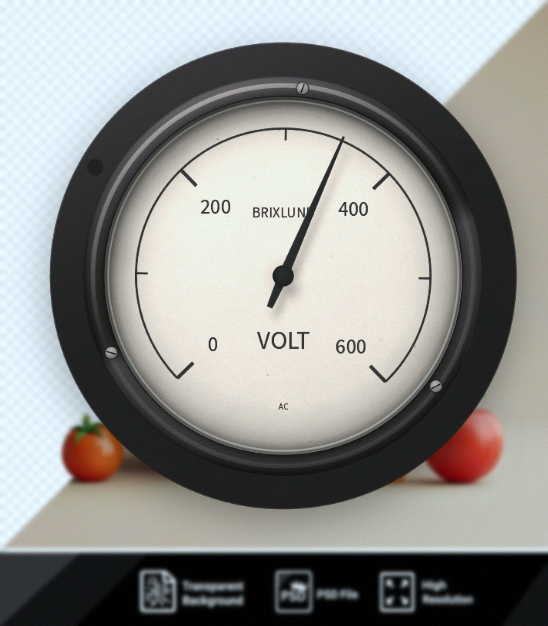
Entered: 350 V
